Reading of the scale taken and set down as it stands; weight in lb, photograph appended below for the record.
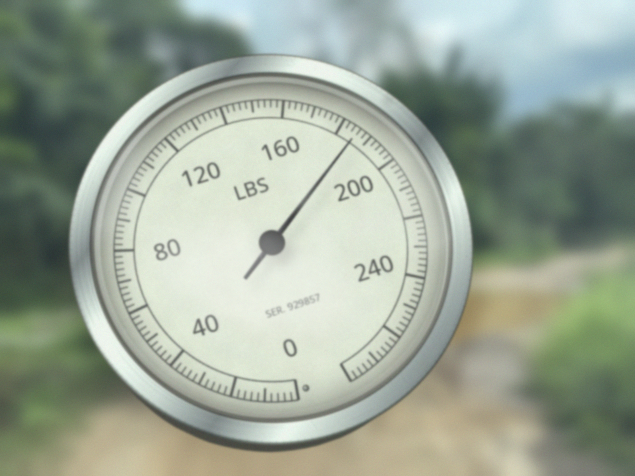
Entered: 186 lb
